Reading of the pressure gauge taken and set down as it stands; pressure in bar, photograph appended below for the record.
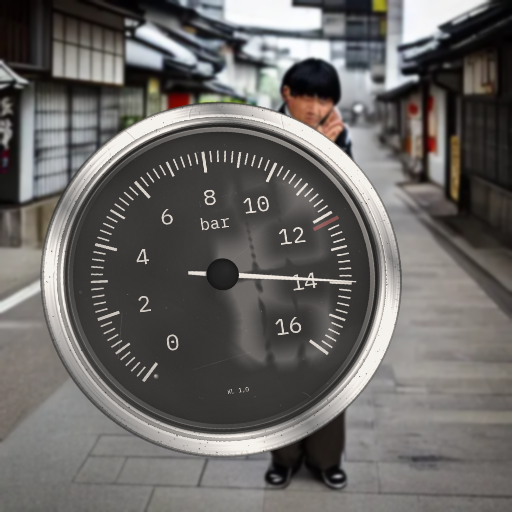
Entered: 14 bar
